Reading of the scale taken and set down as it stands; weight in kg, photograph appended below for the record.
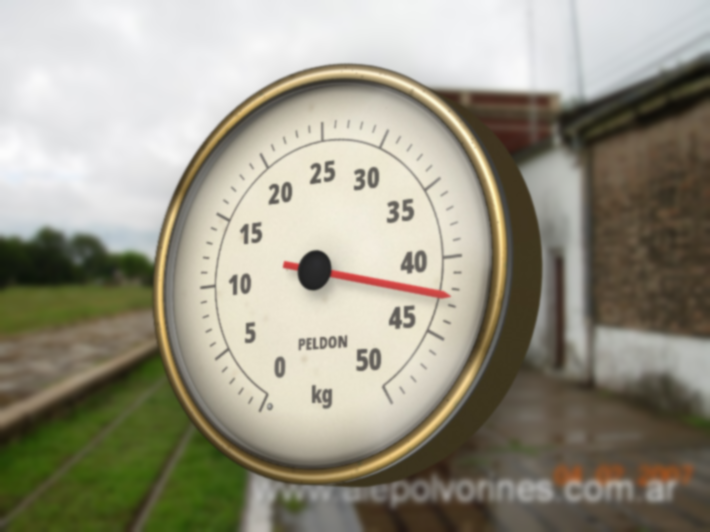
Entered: 42.5 kg
